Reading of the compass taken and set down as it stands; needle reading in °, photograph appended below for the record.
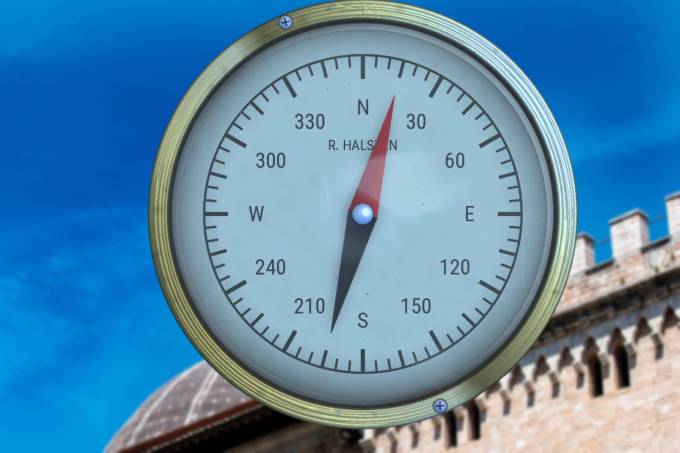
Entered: 15 °
